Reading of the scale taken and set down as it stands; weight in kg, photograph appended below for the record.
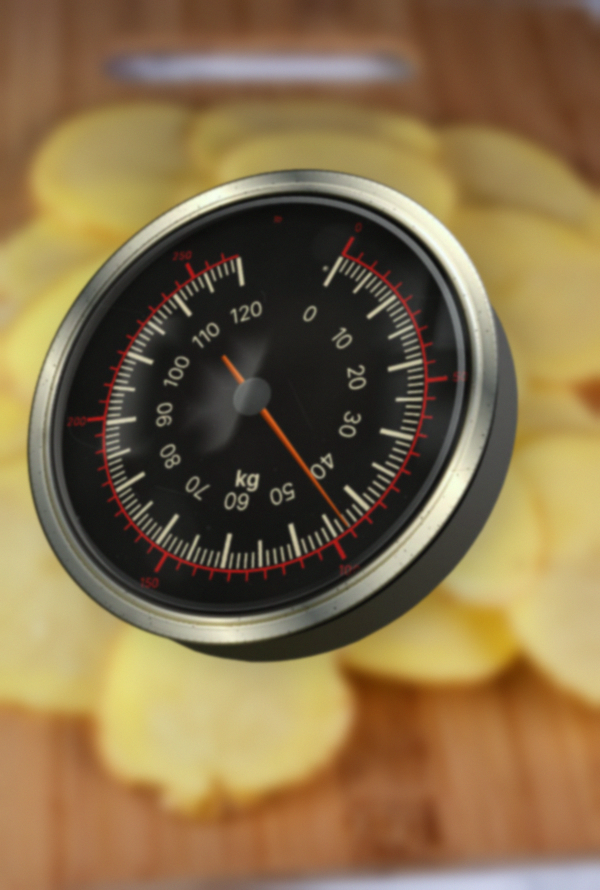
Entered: 43 kg
